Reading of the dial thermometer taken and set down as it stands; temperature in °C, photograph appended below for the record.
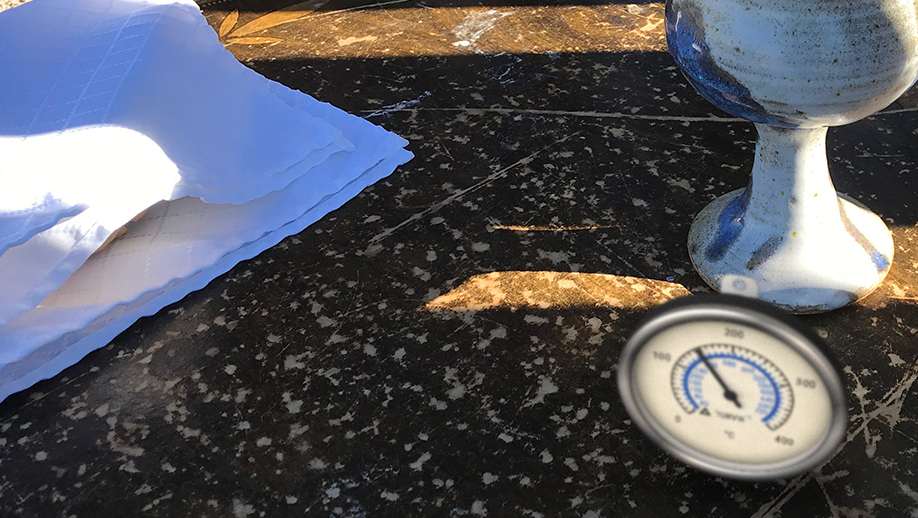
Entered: 150 °C
